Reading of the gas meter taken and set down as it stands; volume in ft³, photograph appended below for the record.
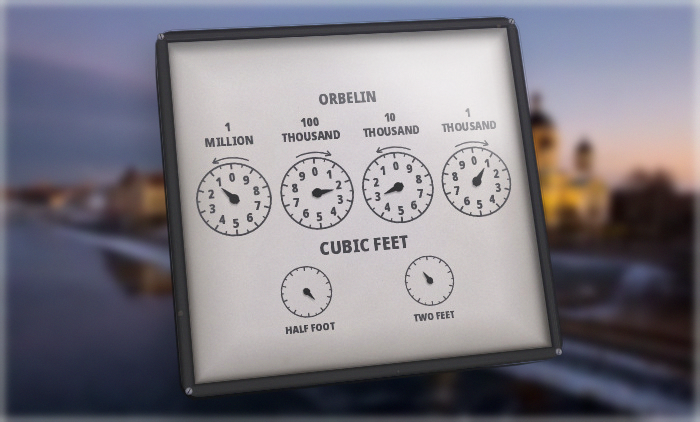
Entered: 123100 ft³
